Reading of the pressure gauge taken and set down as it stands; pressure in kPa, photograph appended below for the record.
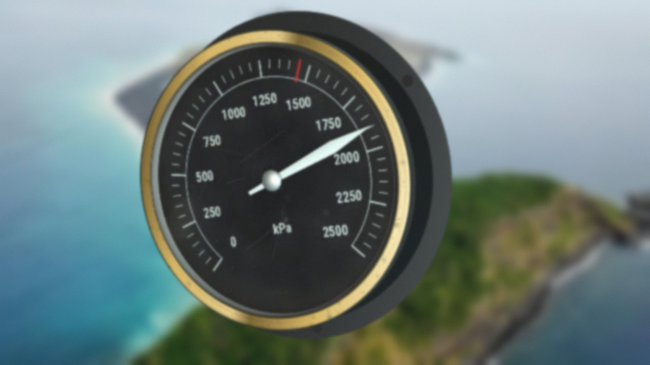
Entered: 1900 kPa
